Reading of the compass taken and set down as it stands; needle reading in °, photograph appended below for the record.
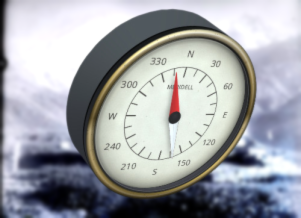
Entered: 345 °
